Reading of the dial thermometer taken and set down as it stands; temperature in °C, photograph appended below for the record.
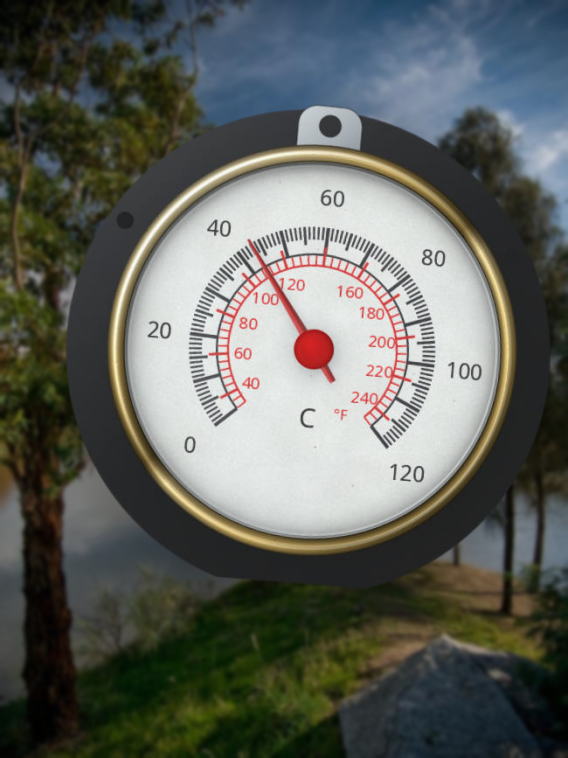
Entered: 43 °C
